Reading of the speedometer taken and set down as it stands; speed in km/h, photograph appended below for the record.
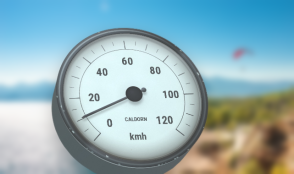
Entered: 10 km/h
